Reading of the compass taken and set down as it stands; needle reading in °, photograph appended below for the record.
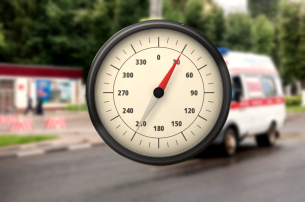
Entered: 30 °
